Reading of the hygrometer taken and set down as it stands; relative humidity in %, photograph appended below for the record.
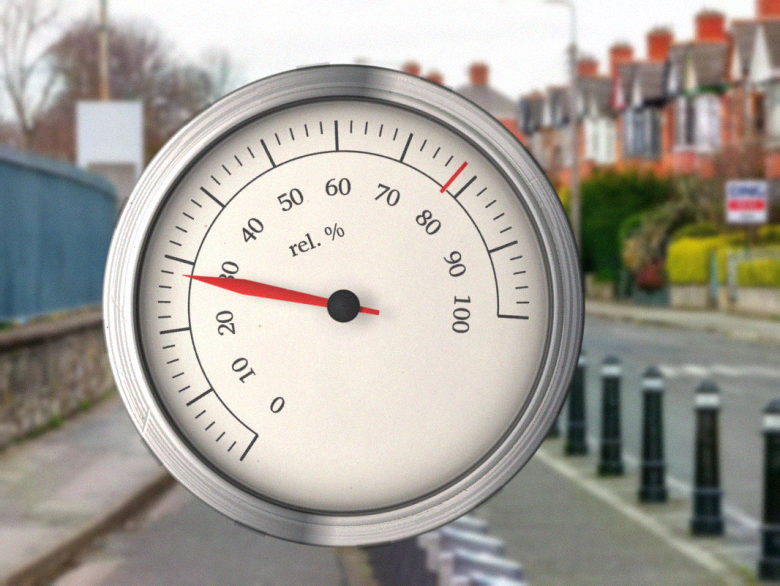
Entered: 28 %
